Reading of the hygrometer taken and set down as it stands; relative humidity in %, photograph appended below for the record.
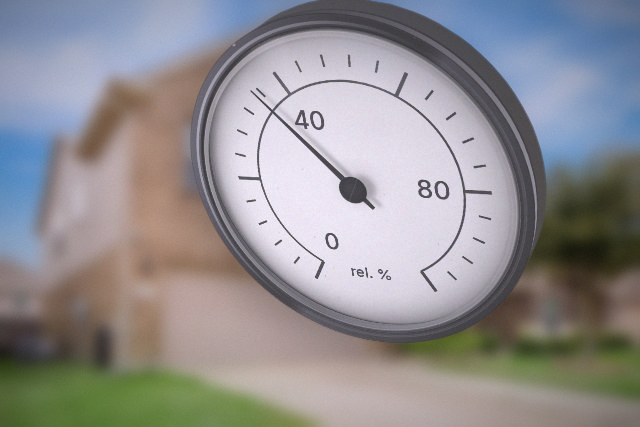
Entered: 36 %
